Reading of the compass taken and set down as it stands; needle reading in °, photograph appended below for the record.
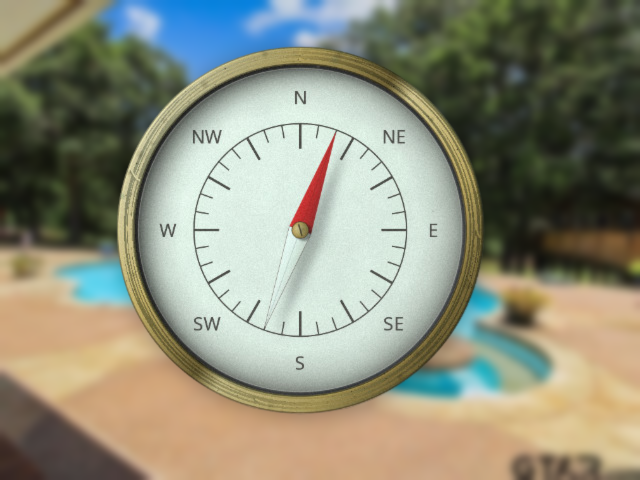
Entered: 20 °
